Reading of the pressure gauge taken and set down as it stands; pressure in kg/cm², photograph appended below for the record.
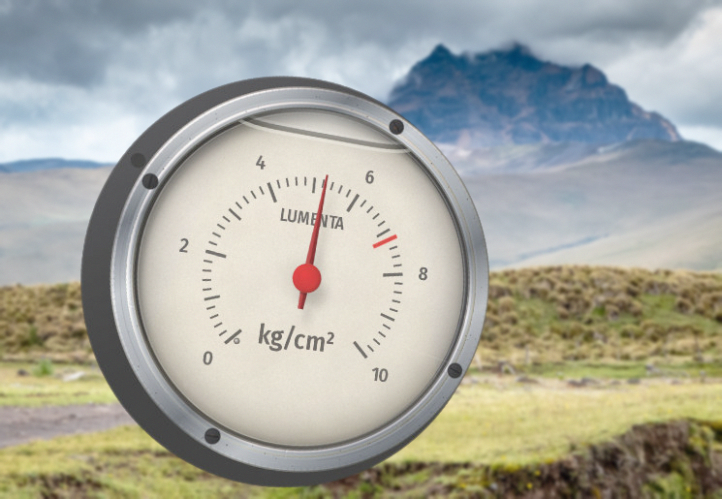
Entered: 5.2 kg/cm²
